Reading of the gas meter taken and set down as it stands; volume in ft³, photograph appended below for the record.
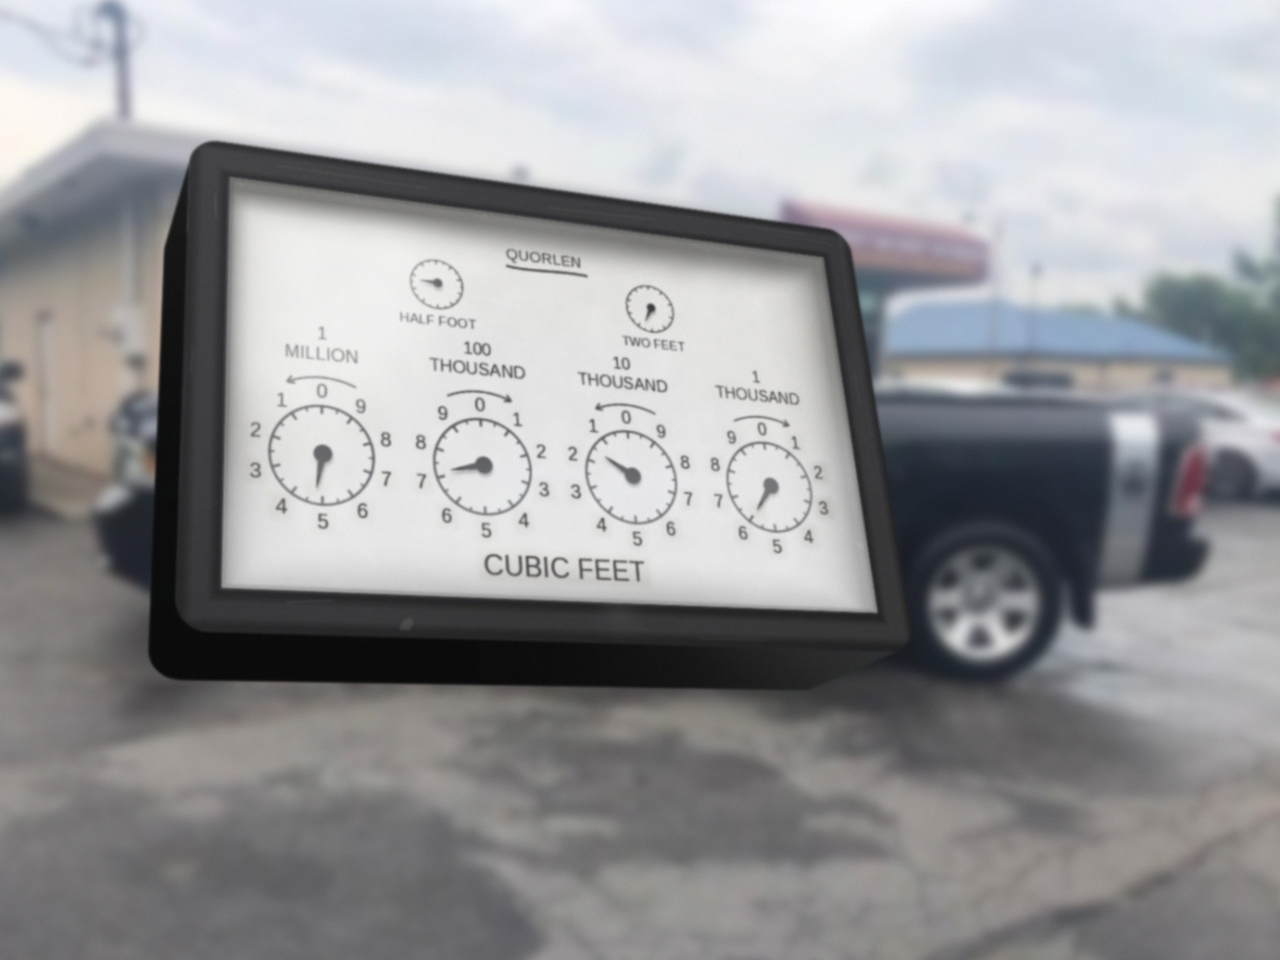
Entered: 471600 ft³
